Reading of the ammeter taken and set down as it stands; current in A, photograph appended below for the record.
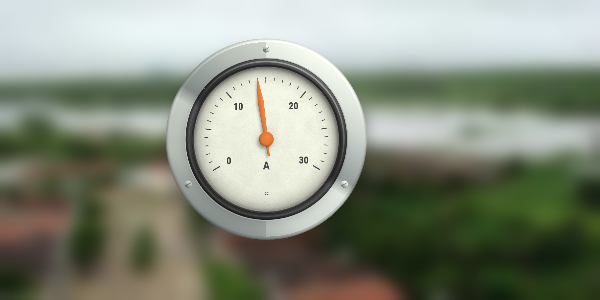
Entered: 14 A
